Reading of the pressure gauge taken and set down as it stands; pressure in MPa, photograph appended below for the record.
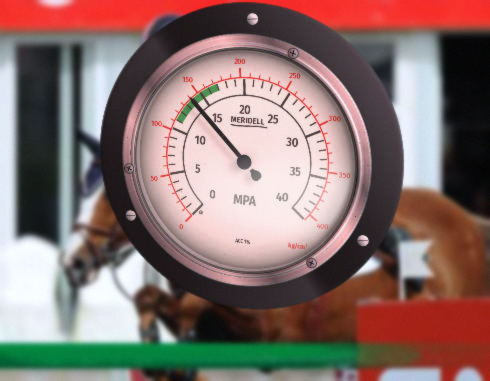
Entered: 14 MPa
